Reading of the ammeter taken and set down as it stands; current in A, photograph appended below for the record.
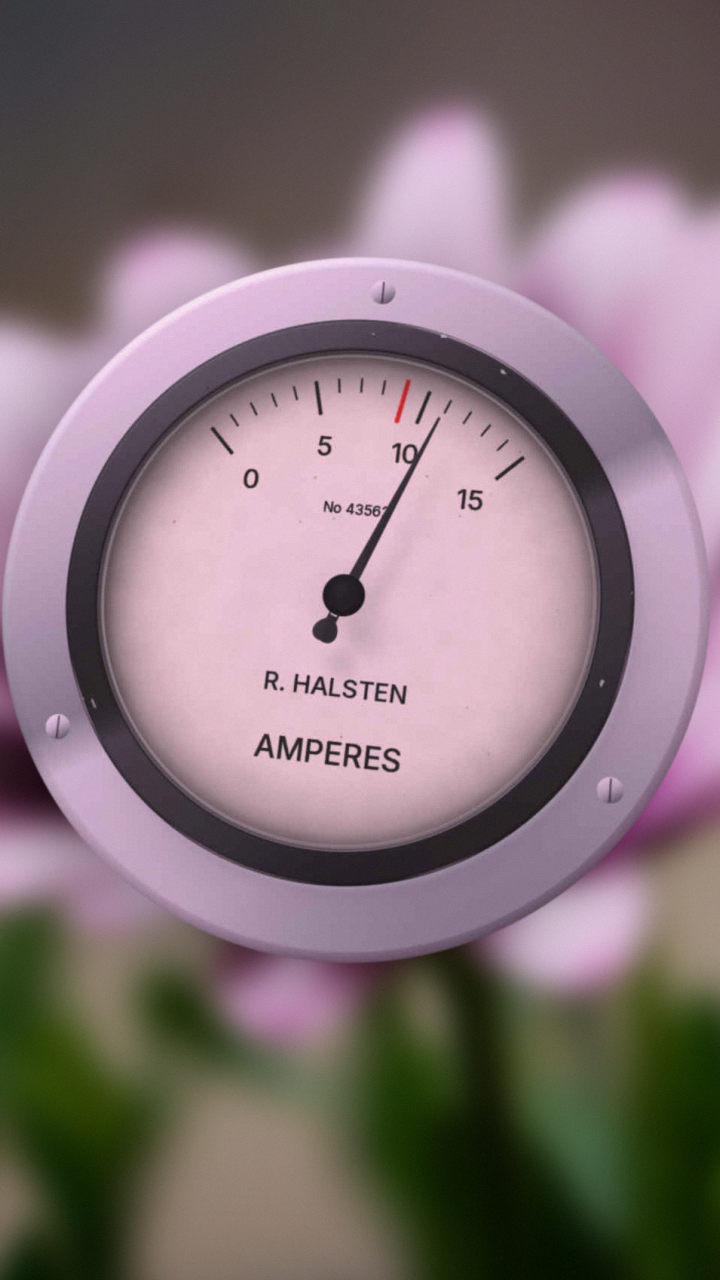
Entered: 11 A
